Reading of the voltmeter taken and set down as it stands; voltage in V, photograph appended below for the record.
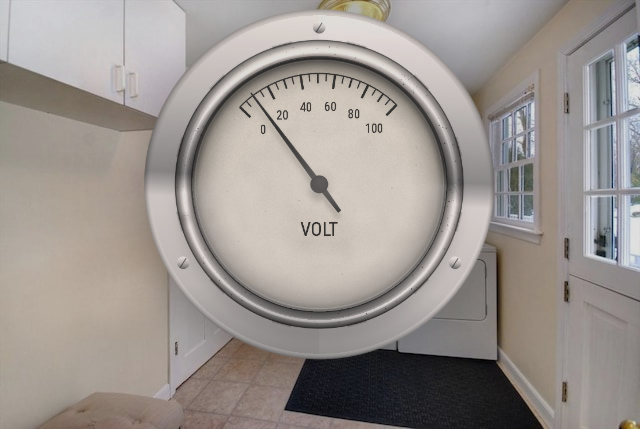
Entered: 10 V
